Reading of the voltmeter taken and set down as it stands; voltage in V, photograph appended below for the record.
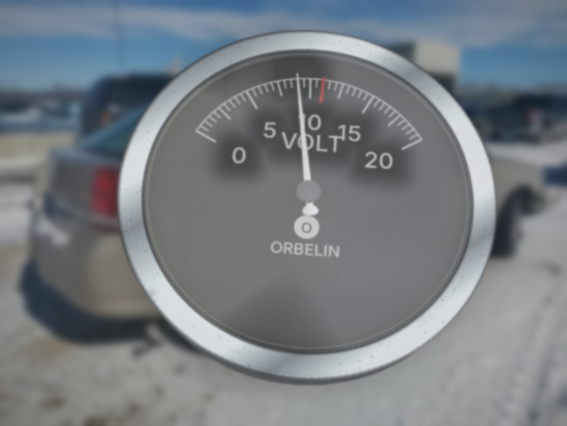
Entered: 9 V
